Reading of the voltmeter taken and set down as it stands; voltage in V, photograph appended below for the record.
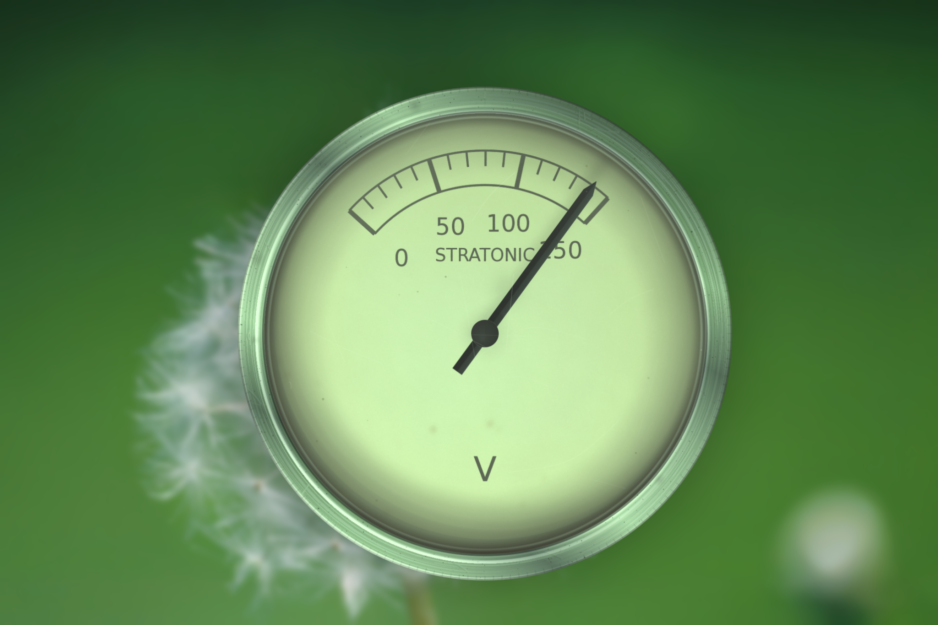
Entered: 140 V
